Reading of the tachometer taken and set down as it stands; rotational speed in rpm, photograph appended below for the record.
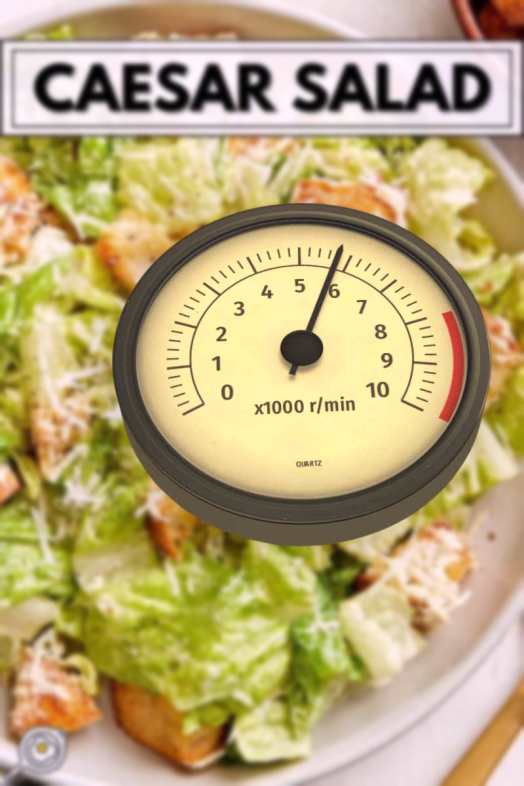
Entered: 5800 rpm
